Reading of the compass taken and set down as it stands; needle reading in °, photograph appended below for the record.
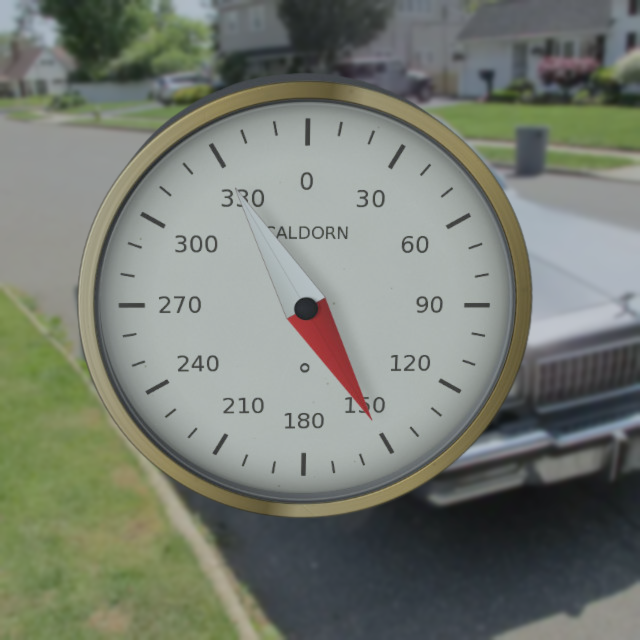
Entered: 150 °
